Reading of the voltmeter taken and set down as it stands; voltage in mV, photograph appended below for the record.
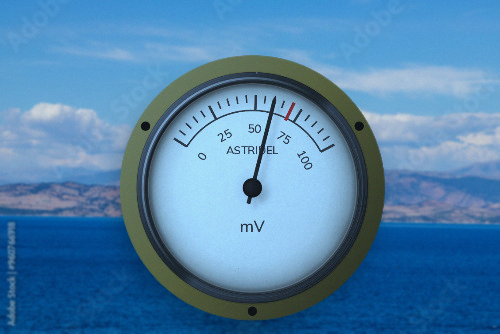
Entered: 60 mV
